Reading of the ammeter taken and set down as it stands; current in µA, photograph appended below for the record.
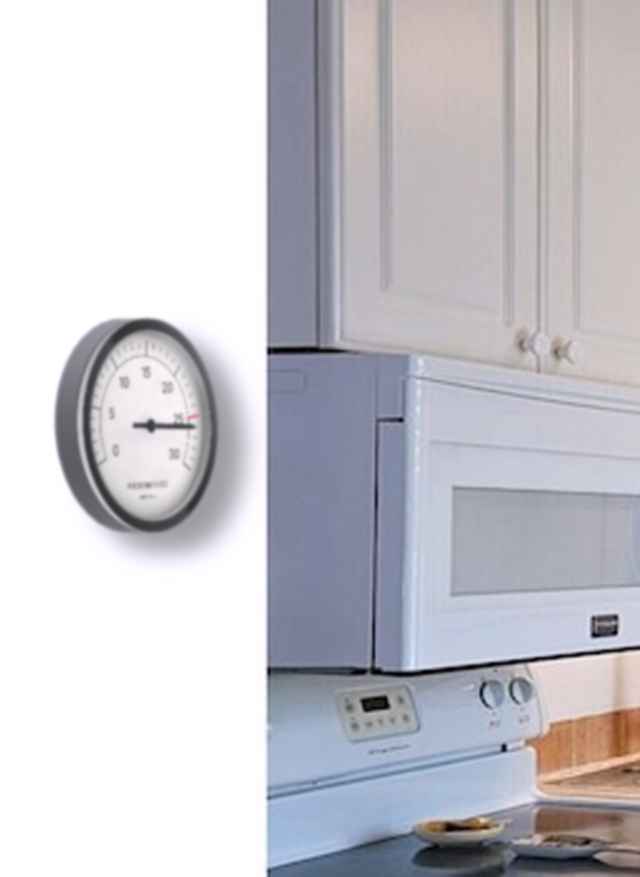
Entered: 26 µA
